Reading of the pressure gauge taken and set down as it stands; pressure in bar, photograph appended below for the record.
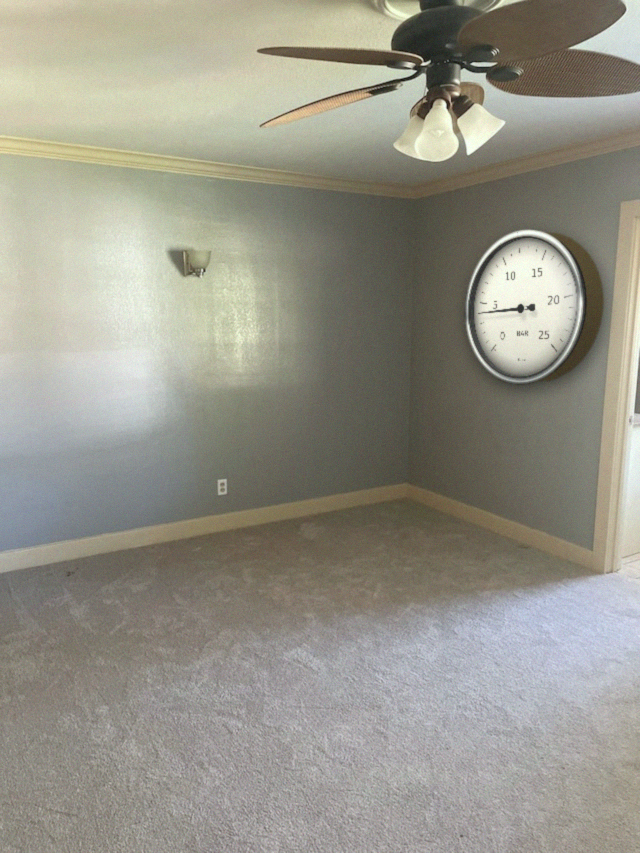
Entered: 4 bar
